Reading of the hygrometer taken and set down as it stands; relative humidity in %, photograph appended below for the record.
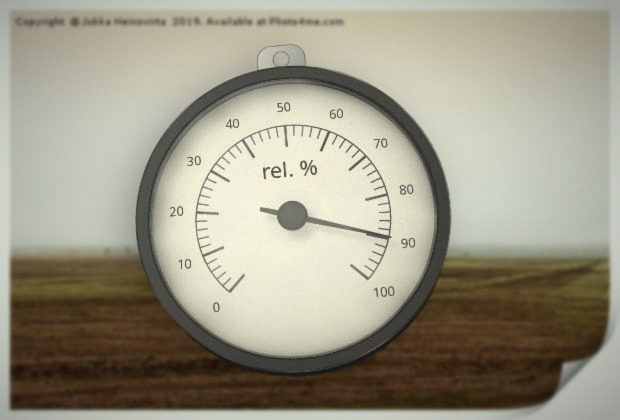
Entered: 90 %
